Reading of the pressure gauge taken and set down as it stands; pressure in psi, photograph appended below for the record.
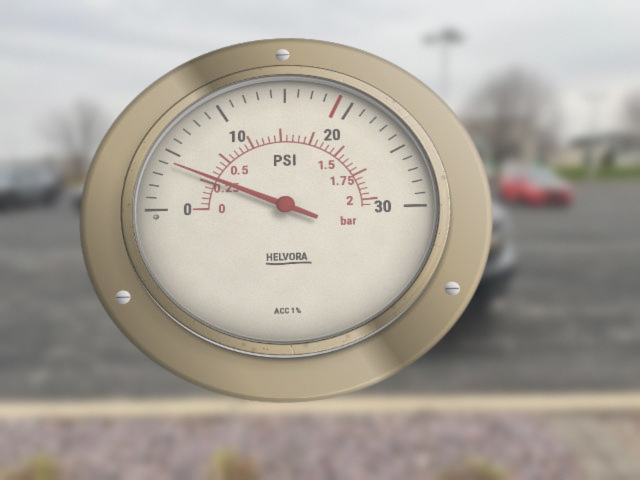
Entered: 4 psi
